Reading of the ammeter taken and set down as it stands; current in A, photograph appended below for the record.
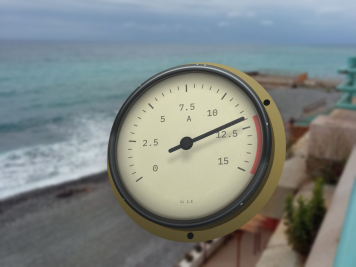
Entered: 12 A
